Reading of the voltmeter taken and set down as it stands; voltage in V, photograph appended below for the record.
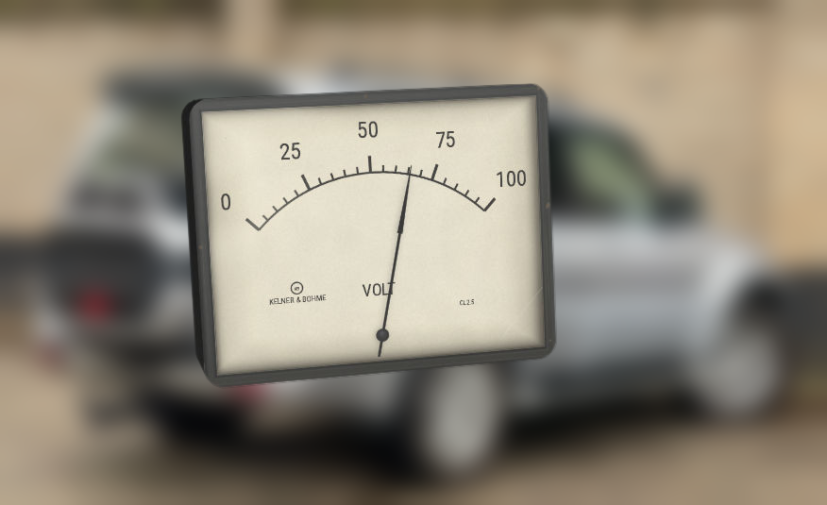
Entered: 65 V
